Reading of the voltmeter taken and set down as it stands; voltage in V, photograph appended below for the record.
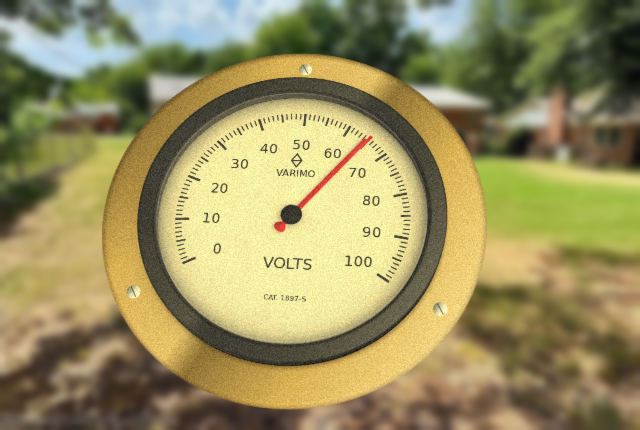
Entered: 65 V
